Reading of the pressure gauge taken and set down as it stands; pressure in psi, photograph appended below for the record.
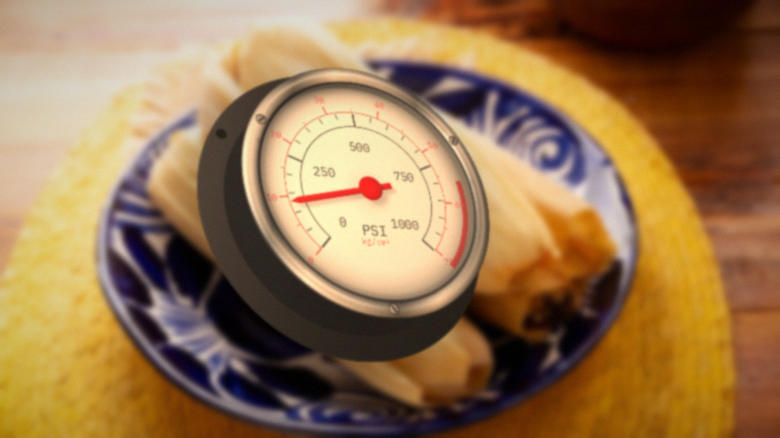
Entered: 125 psi
